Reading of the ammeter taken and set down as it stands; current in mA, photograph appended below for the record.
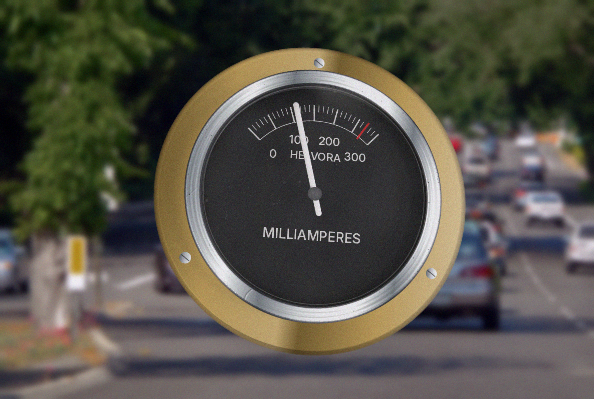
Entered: 110 mA
